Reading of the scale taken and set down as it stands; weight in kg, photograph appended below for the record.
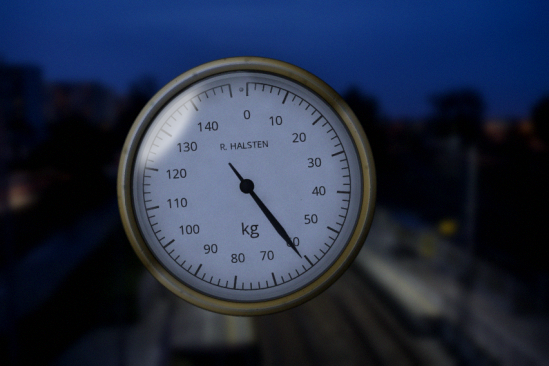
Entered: 61 kg
